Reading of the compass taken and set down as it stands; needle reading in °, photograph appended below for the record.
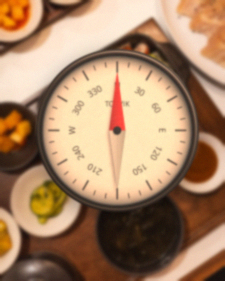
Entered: 0 °
